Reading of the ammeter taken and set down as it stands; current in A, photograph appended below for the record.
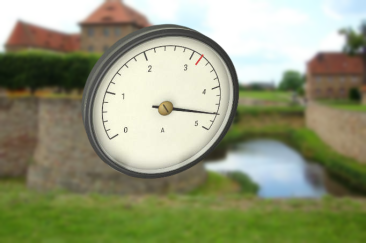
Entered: 4.6 A
